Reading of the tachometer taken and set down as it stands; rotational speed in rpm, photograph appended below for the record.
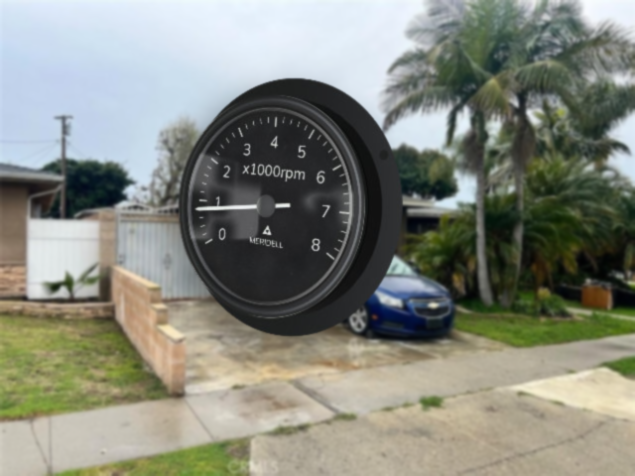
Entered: 800 rpm
